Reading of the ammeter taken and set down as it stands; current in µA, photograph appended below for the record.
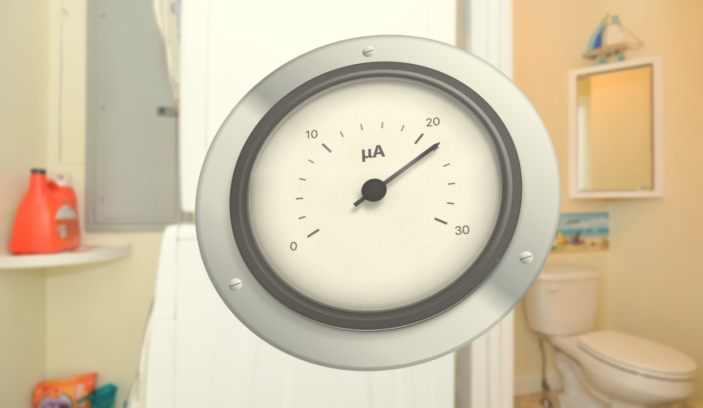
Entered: 22 µA
